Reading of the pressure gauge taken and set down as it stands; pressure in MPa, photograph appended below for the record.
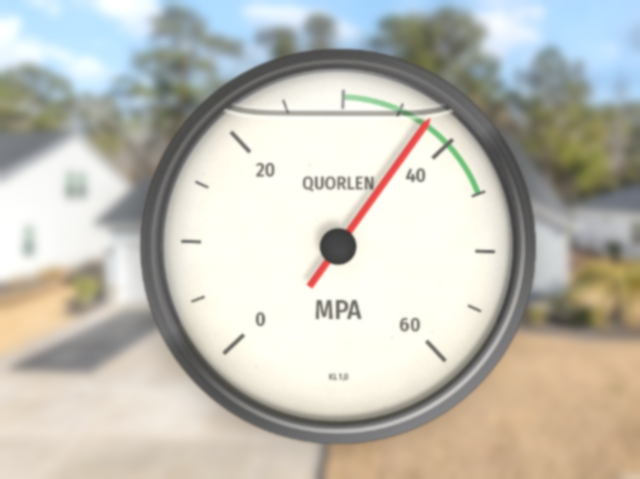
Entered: 37.5 MPa
